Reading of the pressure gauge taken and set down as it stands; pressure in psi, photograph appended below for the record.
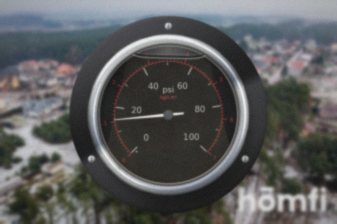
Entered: 15 psi
